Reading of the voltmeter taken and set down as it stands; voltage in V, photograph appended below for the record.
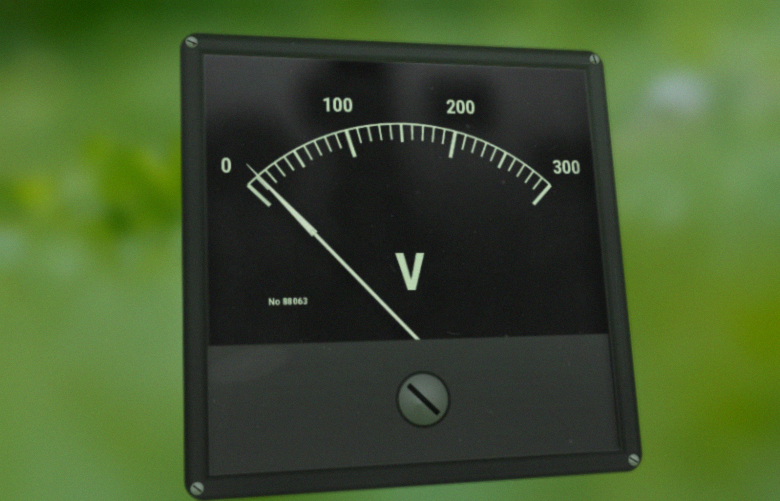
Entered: 10 V
